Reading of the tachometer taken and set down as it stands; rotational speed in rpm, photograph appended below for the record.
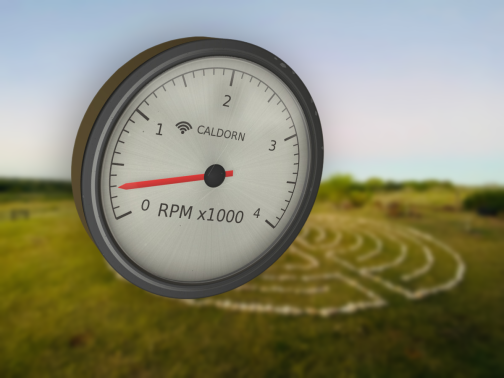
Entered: 300 rpm
